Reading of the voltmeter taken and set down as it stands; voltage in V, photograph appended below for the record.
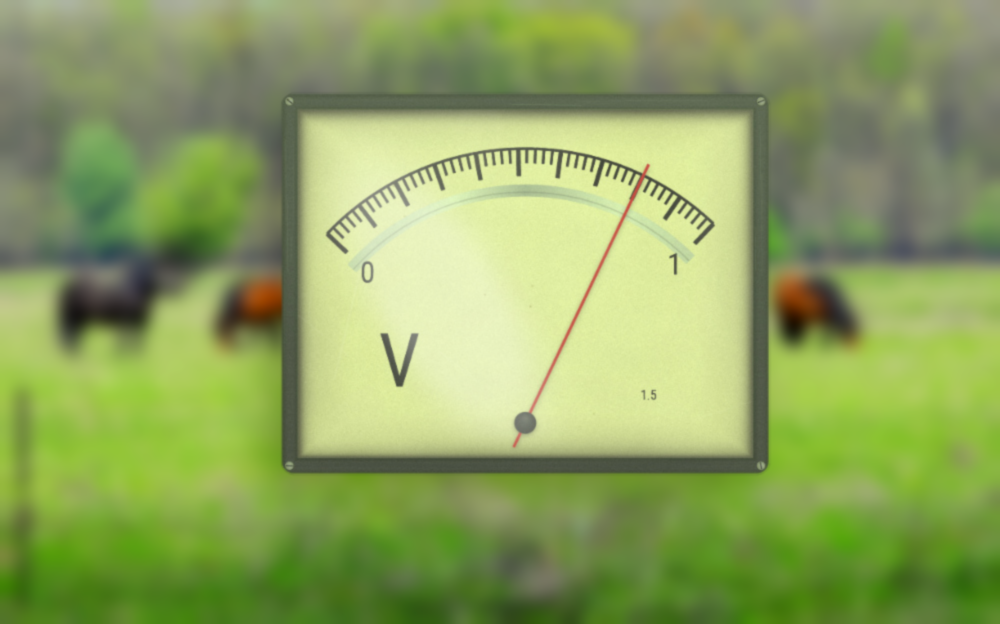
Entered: 0.8 V
